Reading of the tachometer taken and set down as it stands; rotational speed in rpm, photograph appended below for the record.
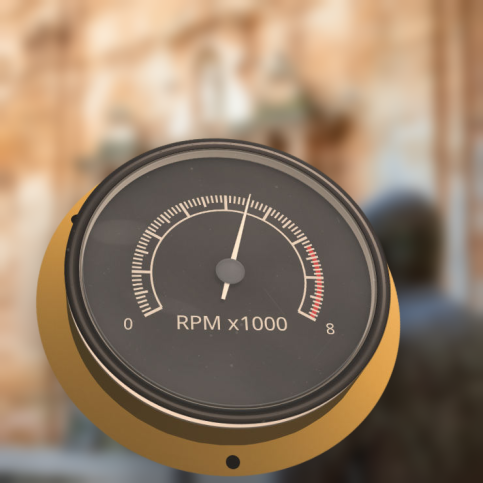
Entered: 4500 rpm
